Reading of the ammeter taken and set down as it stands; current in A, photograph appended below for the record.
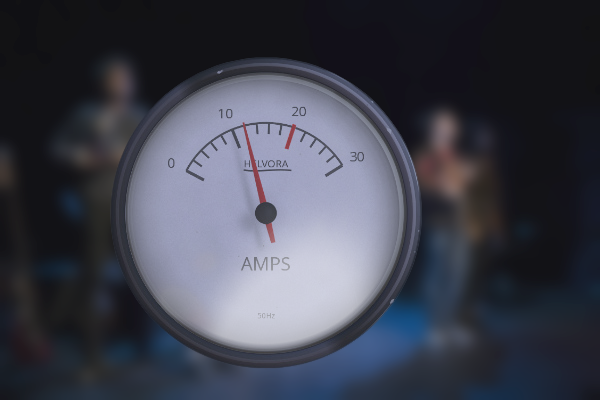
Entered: 12 A
